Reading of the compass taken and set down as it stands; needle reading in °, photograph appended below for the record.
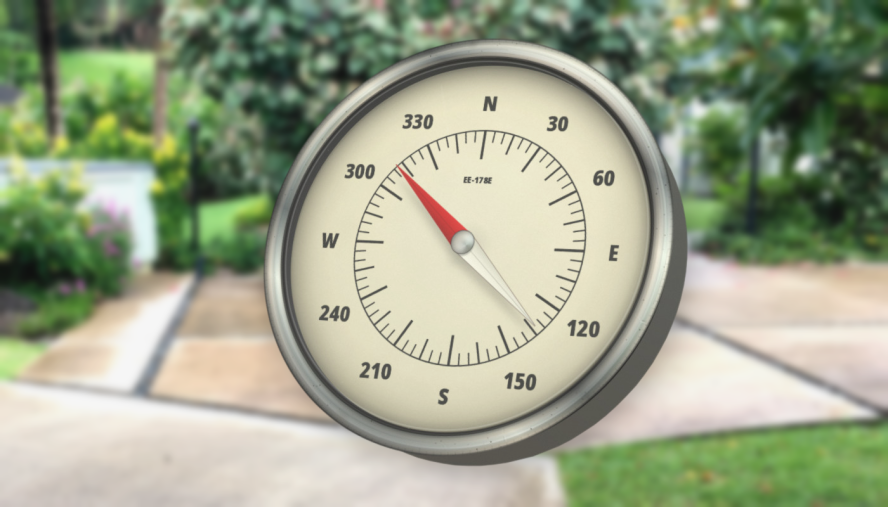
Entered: 312.5 °
